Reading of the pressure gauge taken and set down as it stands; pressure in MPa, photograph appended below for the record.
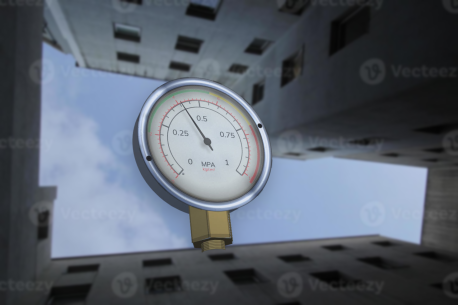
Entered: 0.4 MPa
